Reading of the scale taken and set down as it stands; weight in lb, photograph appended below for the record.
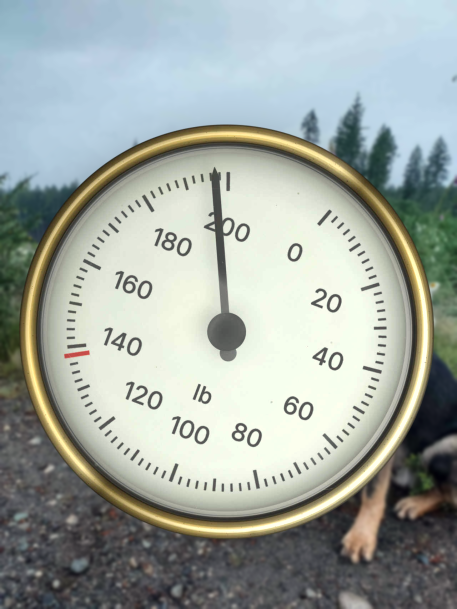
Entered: 197 lb
